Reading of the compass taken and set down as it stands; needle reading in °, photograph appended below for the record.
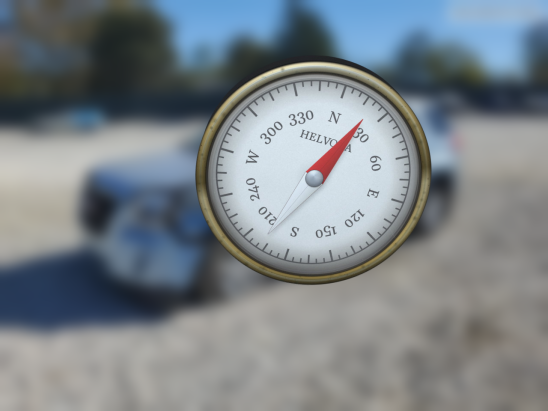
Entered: 20 °
